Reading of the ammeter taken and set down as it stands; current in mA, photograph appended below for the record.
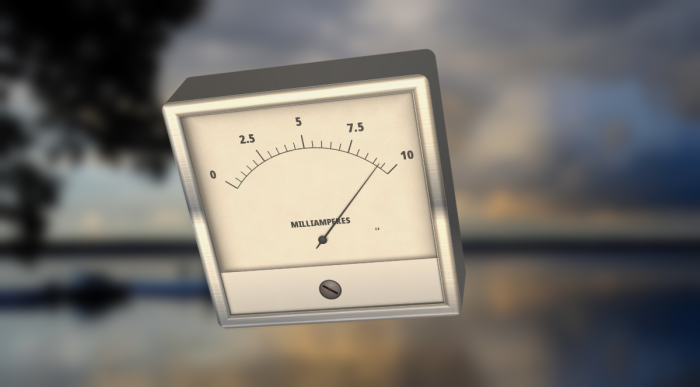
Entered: 9.25 mA
